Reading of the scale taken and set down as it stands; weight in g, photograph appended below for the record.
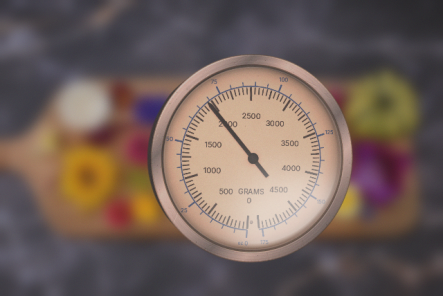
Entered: 1950 g
